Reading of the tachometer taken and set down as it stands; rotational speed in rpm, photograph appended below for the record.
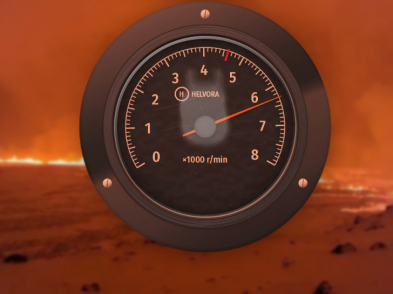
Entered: 6300 rpm
